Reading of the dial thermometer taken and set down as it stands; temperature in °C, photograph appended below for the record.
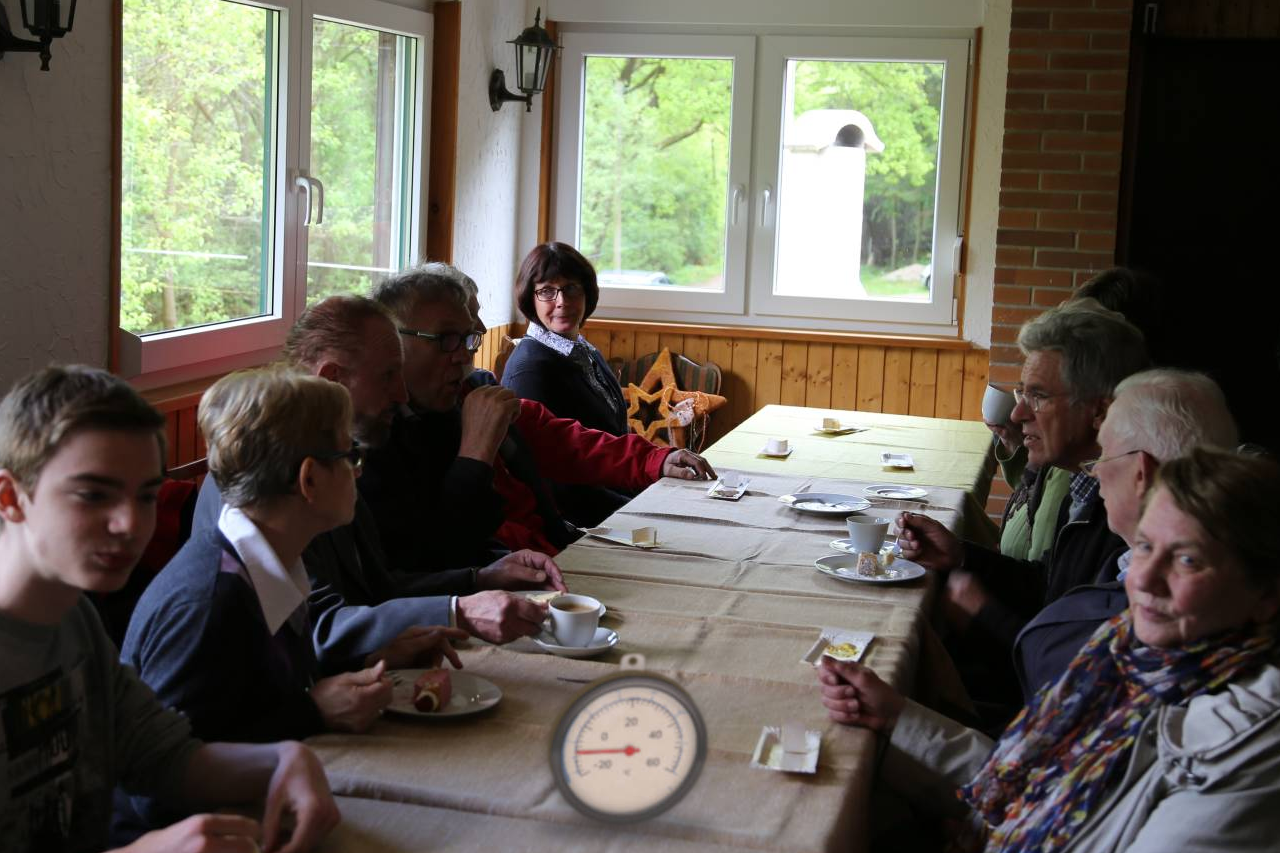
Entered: -10 °C
